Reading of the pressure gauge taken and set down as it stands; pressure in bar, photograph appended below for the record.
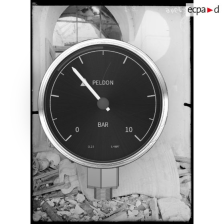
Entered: 3.5 bar
